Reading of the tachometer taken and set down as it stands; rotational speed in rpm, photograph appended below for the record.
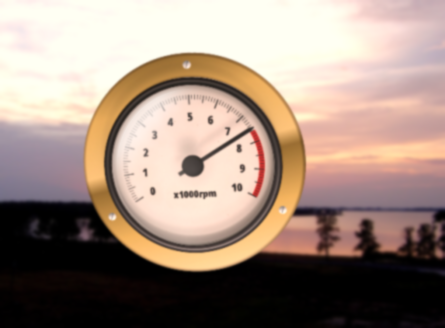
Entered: 7500 rpm
